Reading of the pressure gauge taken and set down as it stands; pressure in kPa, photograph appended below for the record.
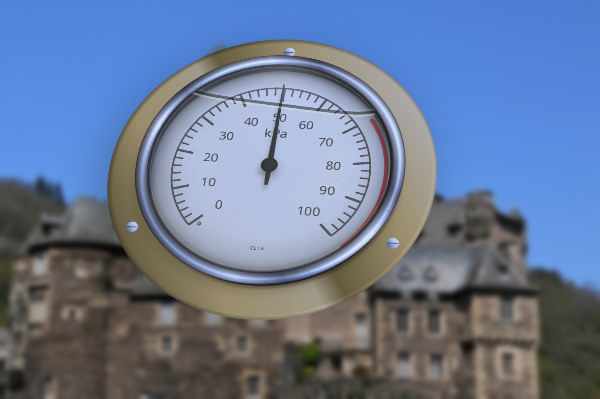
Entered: 50 kPa
